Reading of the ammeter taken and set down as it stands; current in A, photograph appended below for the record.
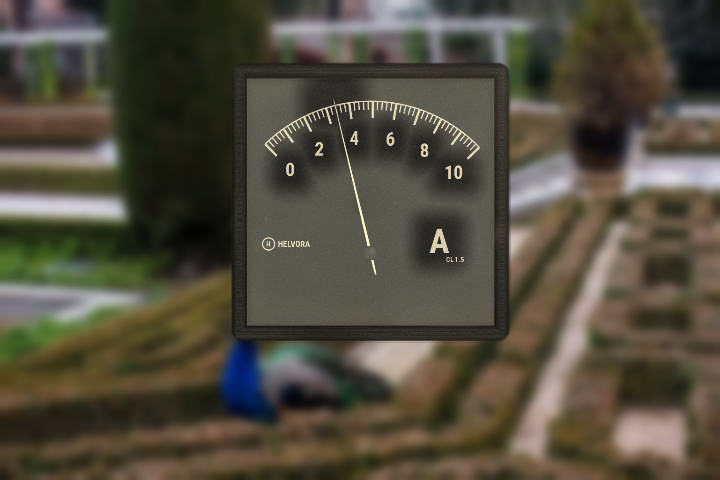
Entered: 3.4 A
